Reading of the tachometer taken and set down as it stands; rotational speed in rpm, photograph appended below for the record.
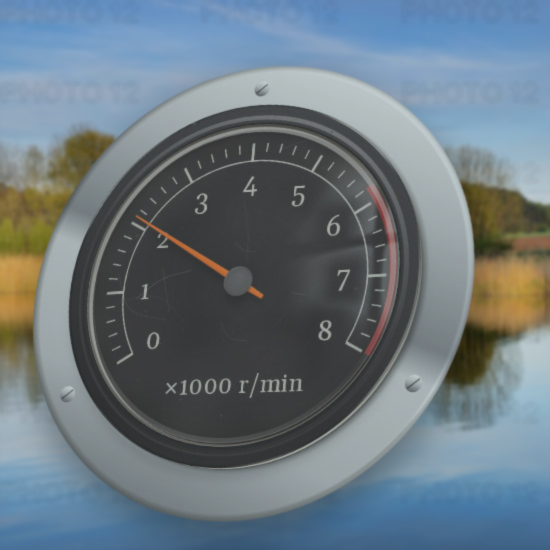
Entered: 2100 rpm
